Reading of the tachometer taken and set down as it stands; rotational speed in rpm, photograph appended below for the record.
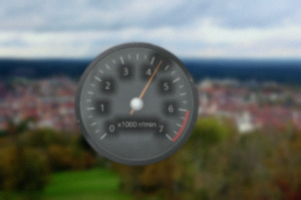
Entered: 4250 rpm
